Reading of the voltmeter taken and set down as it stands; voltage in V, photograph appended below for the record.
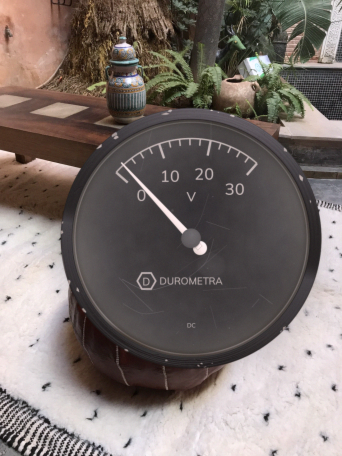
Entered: 2 V
